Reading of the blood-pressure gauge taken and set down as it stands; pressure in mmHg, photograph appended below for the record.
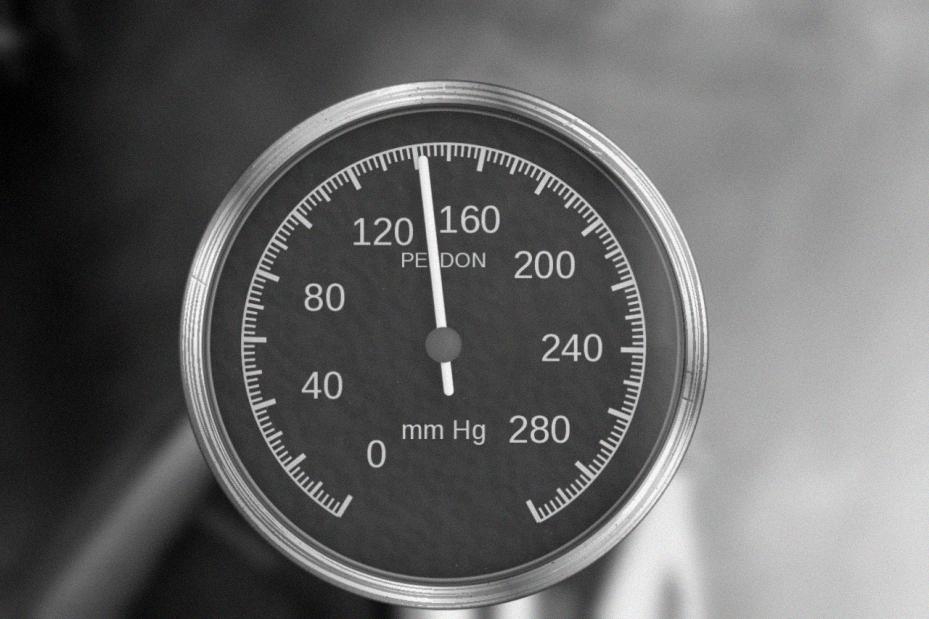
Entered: 142 mmHg
